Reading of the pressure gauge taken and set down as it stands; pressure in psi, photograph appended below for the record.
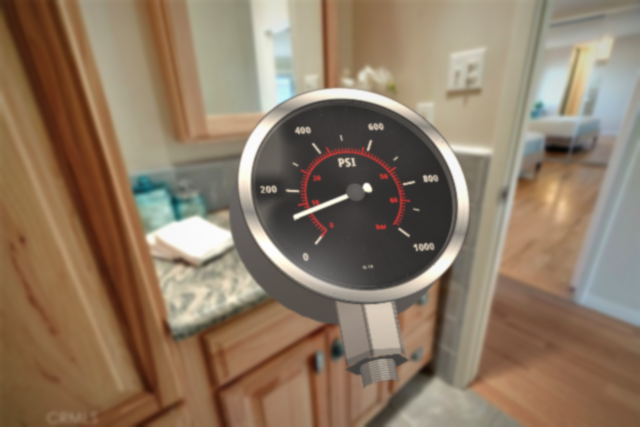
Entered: 100 psi
